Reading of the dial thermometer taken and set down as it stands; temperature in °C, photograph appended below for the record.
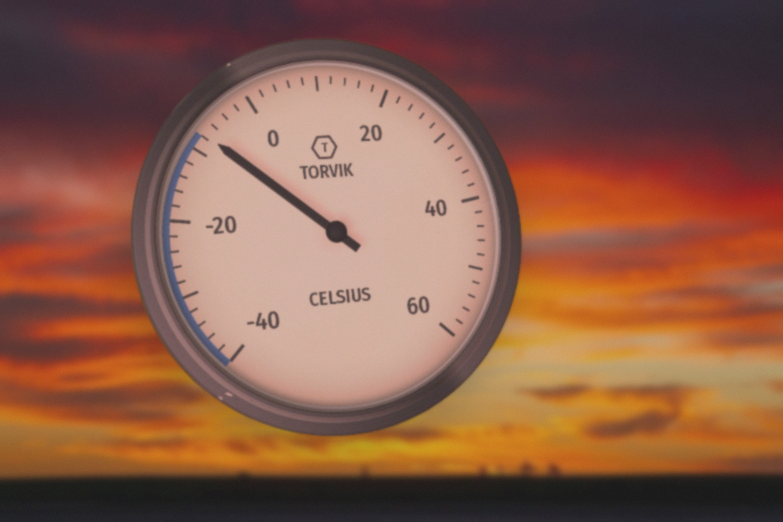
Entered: -8 °C
